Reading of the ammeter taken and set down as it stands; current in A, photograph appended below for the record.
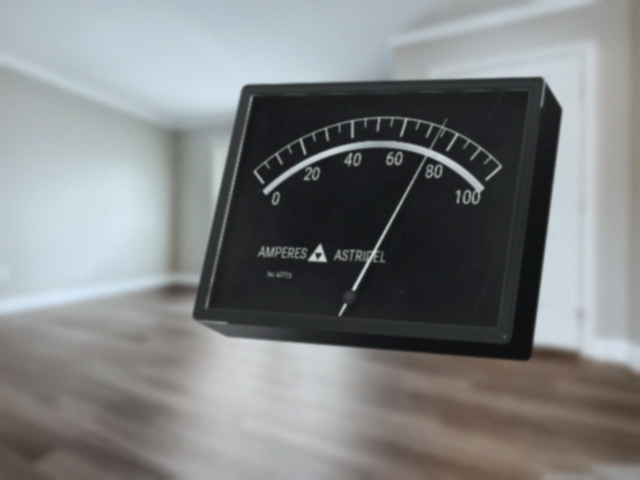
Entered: 75 A
